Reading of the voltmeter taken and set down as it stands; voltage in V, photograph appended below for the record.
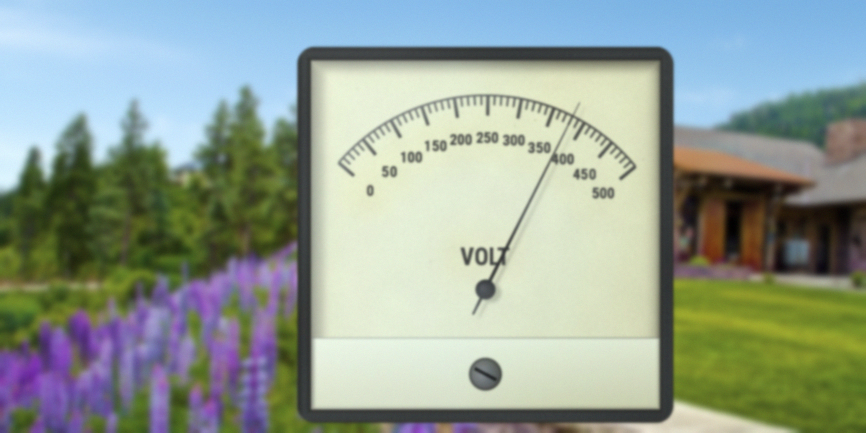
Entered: 380 V
